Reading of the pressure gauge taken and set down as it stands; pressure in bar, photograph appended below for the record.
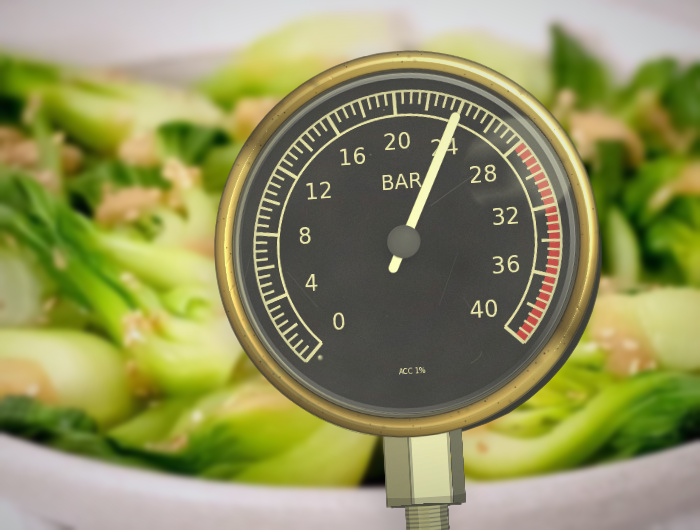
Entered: 24 bar
